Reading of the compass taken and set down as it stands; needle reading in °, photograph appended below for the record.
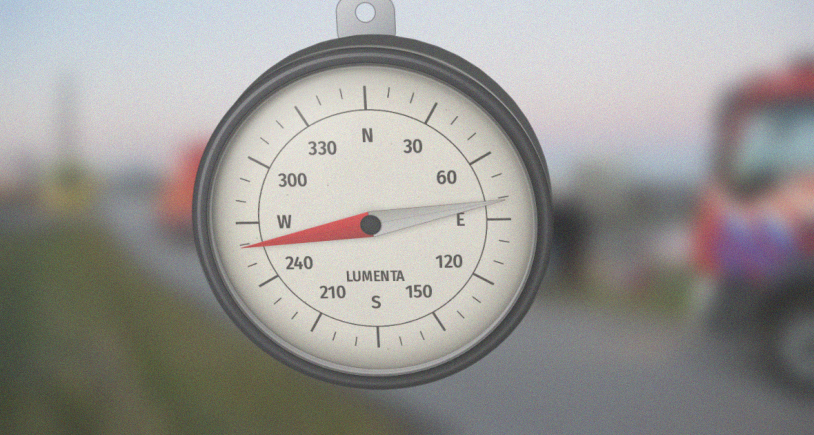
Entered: 260 °
